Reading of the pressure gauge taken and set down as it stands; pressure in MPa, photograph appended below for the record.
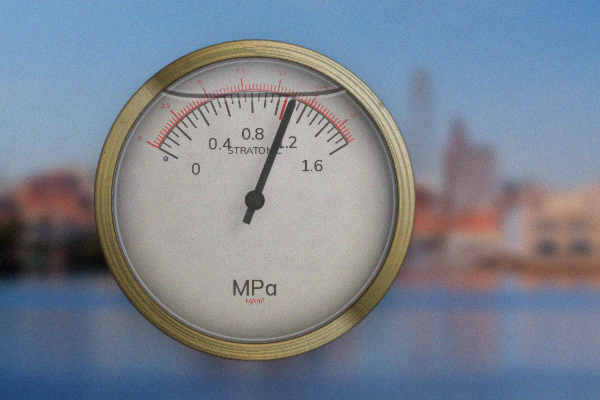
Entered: 1.1 MPa
